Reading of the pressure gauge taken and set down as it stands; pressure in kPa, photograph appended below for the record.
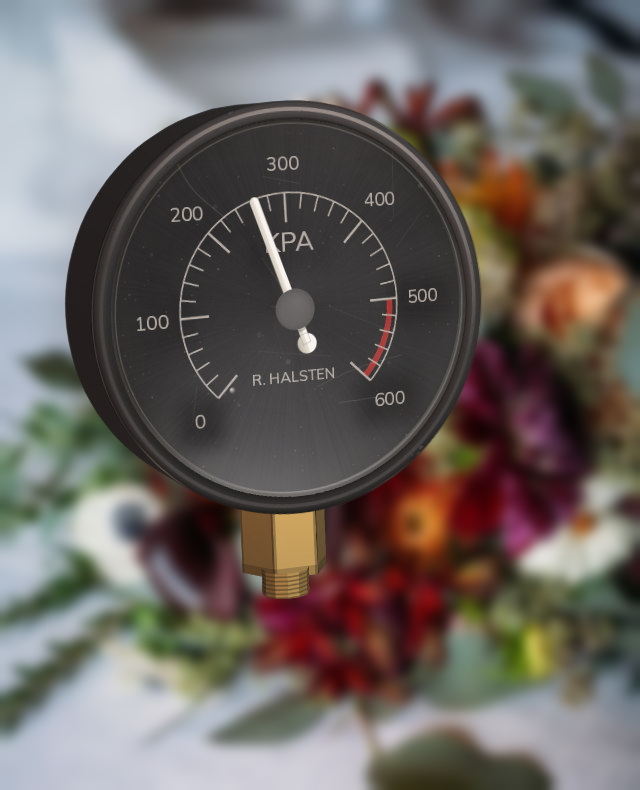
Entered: 260 kPa
